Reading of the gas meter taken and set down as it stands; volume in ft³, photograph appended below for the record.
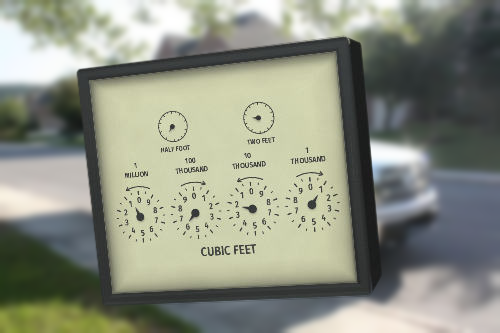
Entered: 62100 ft³
